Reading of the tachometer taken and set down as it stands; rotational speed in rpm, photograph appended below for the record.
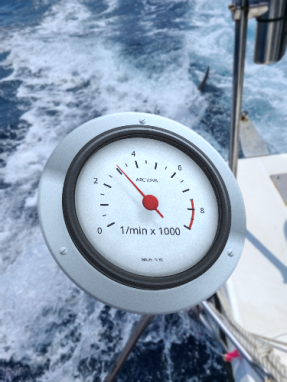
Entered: 3000 rpm
